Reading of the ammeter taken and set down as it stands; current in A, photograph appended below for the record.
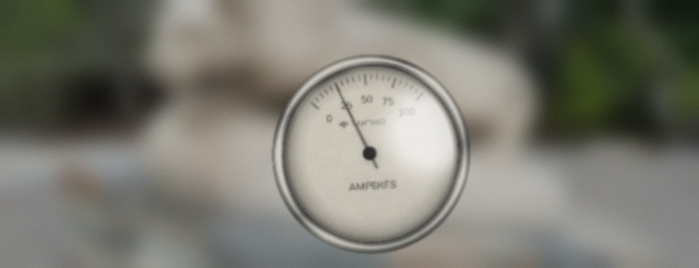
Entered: 25 A
